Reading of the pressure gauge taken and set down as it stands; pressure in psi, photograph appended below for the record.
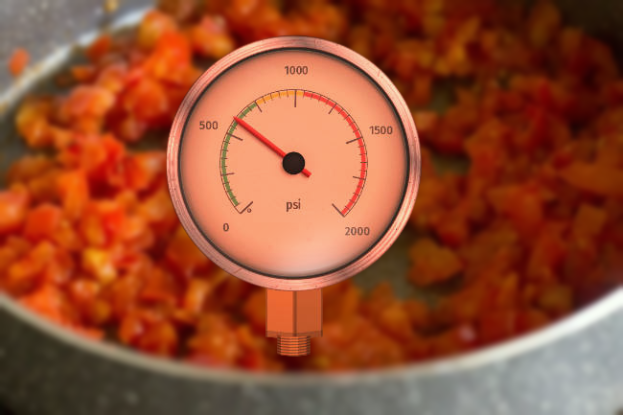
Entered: 600 psi
